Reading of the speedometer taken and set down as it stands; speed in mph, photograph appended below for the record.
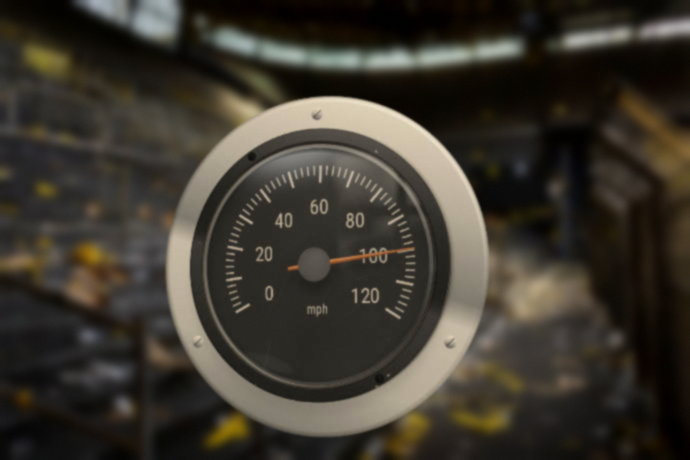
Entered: 100 mph
